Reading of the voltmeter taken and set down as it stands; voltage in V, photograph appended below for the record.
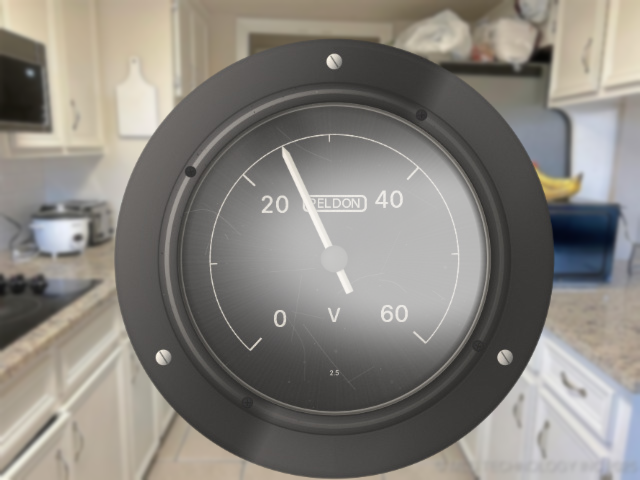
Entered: 25 V
